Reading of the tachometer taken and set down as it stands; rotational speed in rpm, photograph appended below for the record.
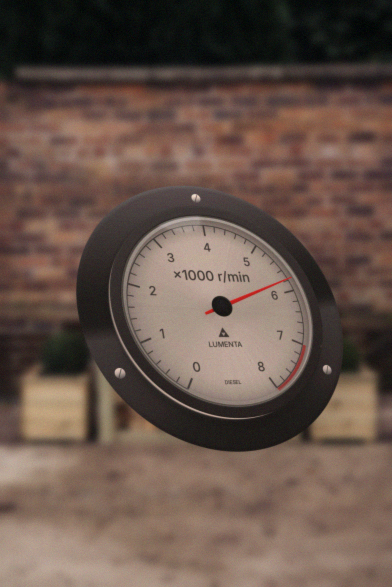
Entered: 5800 rpm
